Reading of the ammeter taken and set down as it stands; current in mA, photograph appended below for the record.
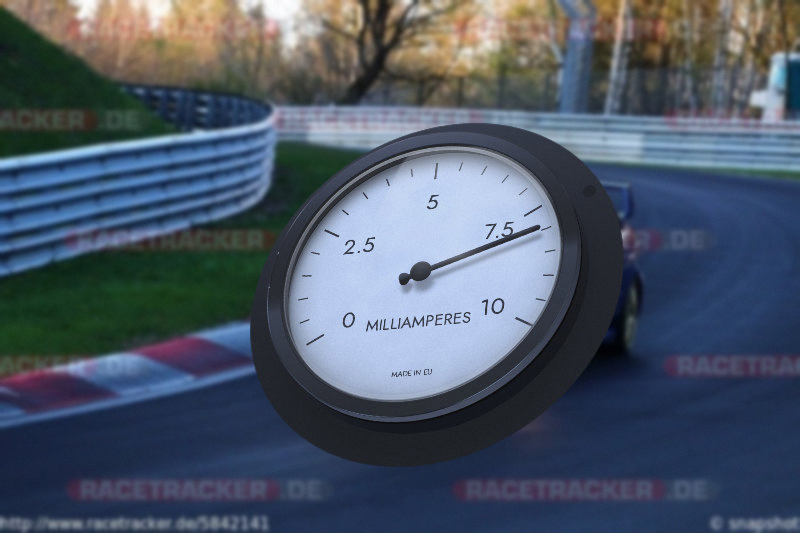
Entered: 8 mA
